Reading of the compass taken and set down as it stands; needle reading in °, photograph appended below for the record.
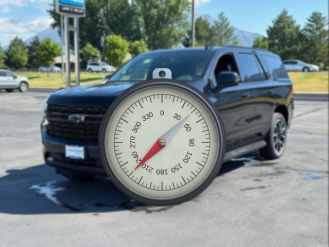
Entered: 225 °
